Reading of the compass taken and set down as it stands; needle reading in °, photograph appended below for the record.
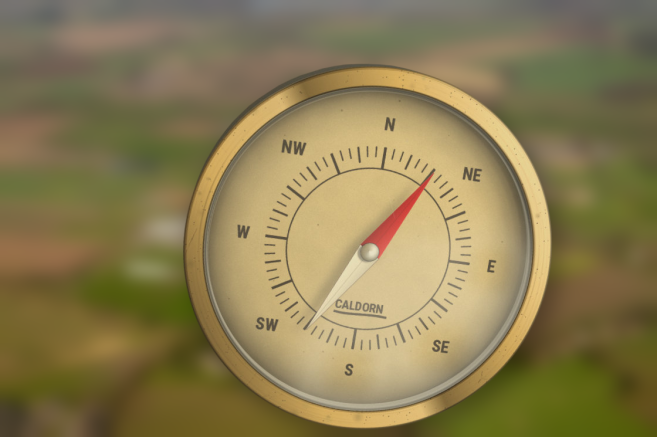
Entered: 30 °
